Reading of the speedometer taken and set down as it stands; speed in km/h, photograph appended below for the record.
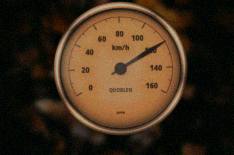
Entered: 120 km/h
